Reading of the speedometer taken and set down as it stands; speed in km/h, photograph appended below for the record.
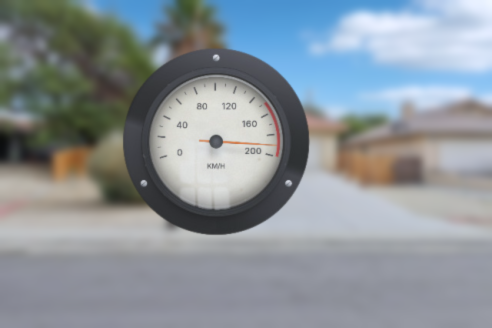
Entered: 190 km/h
